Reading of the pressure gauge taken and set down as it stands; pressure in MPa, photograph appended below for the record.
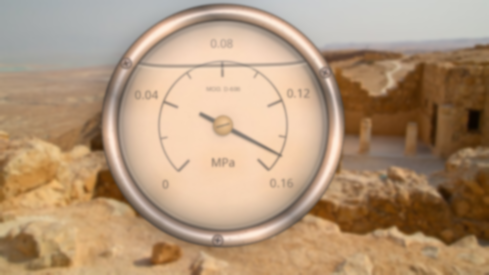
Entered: 0.15 MPa
